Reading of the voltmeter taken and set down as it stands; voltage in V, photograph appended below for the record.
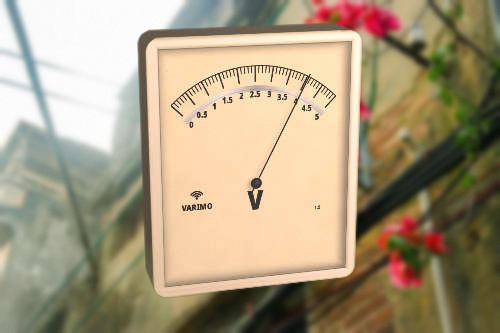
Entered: 4 V
